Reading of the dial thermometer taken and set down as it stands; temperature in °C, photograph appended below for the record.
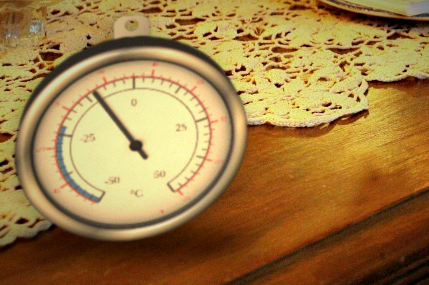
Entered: -10 °C
